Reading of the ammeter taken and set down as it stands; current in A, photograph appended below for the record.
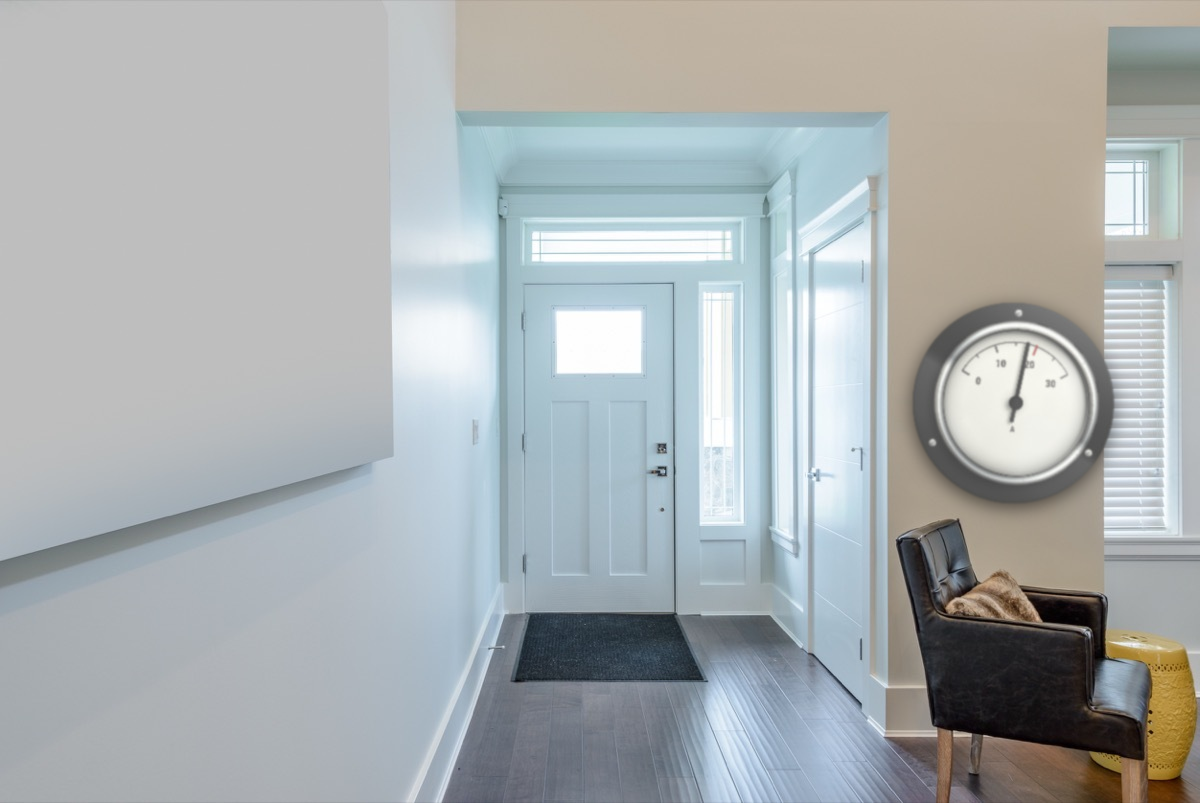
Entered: 17.5 A
